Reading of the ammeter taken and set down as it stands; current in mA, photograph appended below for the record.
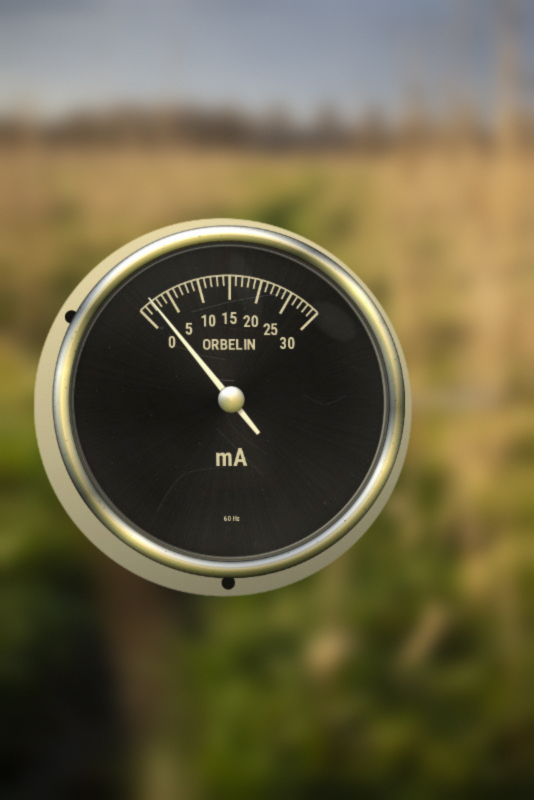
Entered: 2 mA
